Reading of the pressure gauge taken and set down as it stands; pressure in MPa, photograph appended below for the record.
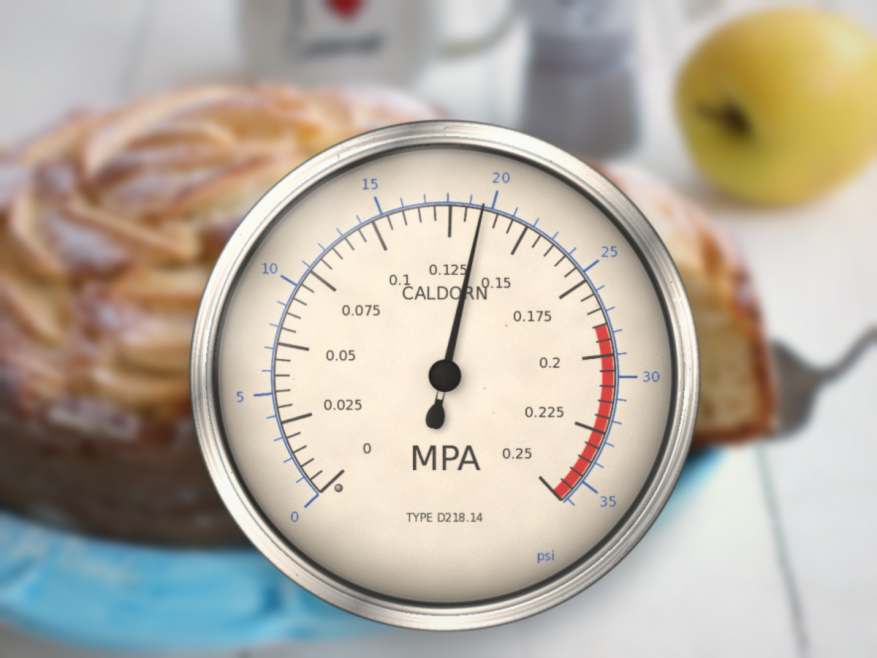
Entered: 0.135 MPa
